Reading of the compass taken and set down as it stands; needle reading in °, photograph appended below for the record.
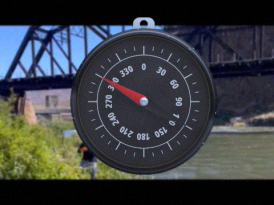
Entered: 300 °
